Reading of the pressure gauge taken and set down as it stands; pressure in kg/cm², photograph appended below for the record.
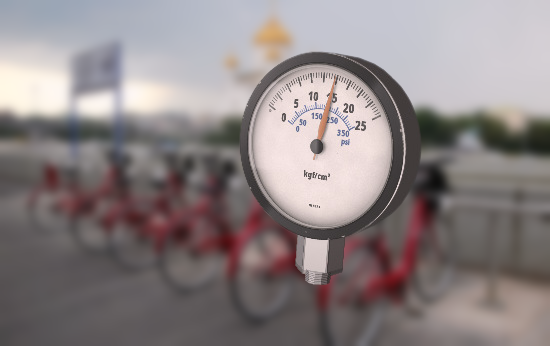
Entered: 15 kg/cm²
